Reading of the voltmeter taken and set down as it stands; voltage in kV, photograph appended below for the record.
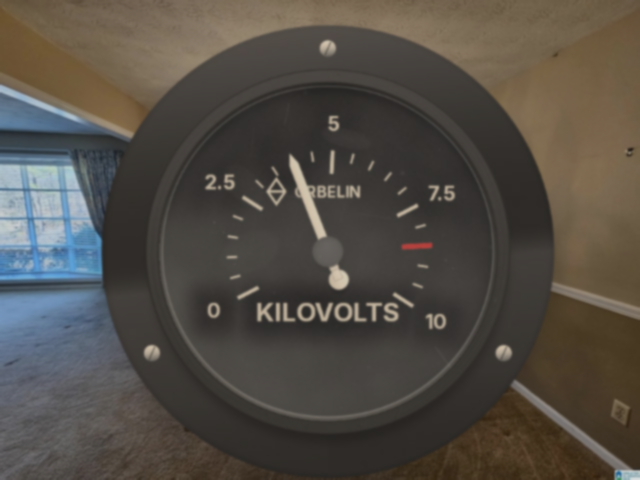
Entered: 4 kV
